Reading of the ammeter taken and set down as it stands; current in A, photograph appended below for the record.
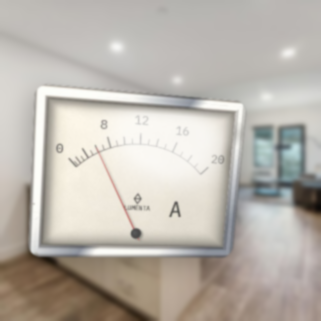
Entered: 6 A
